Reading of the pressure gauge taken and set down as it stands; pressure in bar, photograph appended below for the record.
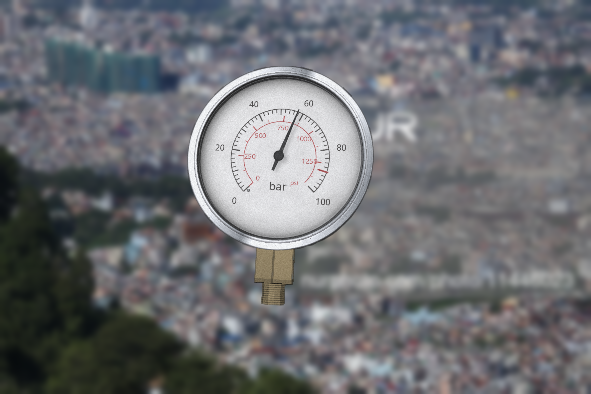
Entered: 58 bar
